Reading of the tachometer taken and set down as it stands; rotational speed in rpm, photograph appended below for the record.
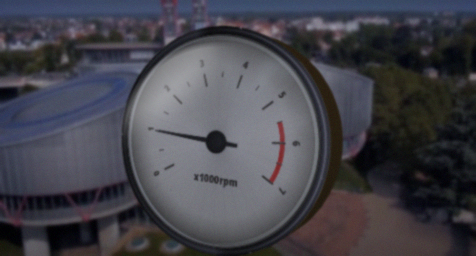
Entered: 1000 rpm
